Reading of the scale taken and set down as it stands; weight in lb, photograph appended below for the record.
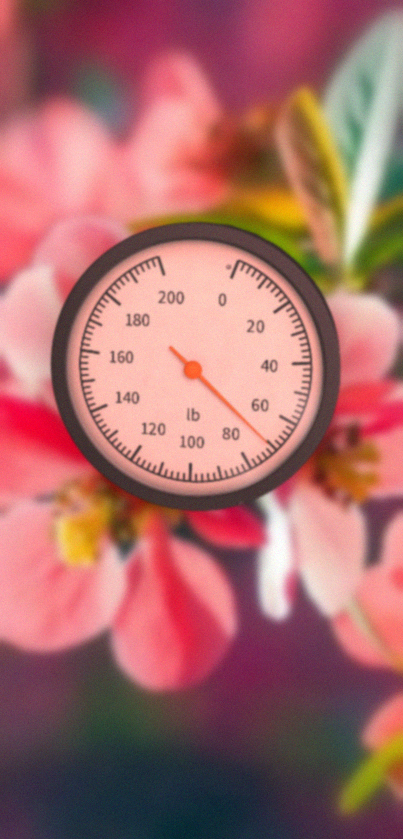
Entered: 70 lb
